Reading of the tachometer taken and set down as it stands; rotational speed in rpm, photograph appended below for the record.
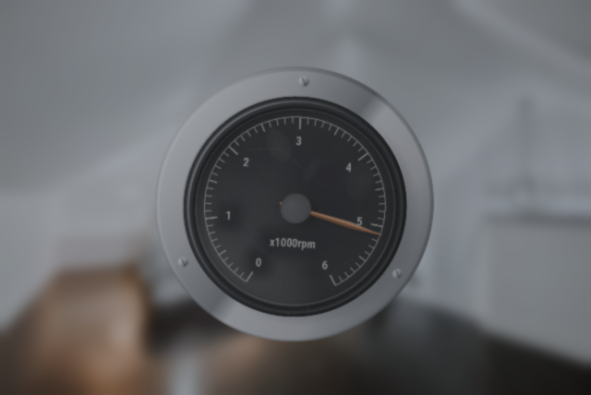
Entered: 5100 rpm
